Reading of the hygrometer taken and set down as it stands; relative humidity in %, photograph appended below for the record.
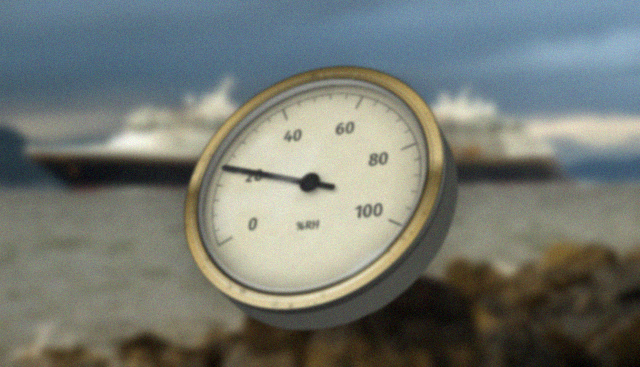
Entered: 20 %
